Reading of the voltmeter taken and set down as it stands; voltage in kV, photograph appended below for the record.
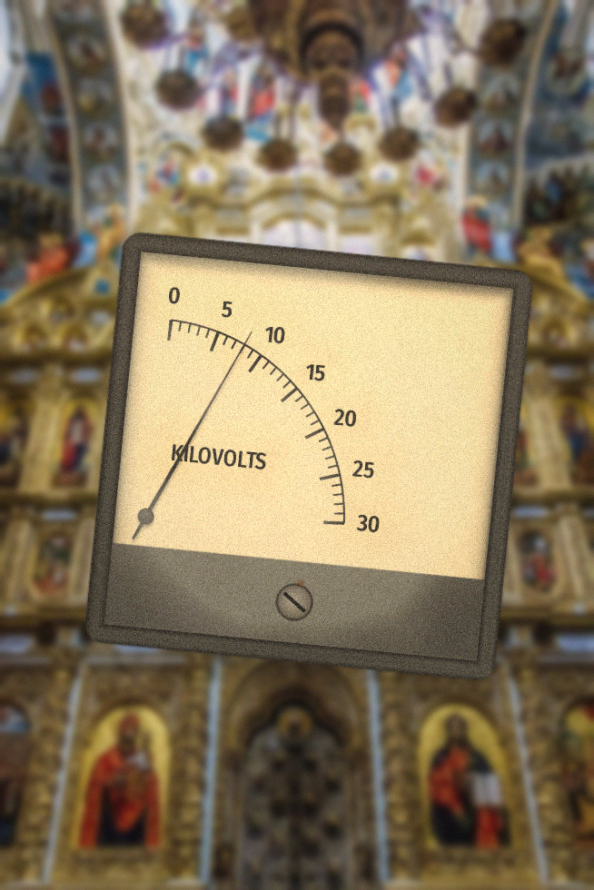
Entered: 8 kV
